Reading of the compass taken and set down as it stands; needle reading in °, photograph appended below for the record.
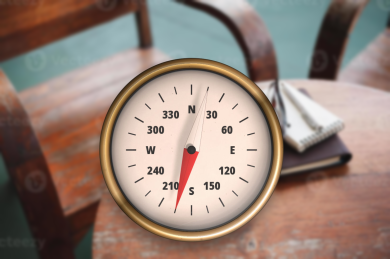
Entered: 195 °
